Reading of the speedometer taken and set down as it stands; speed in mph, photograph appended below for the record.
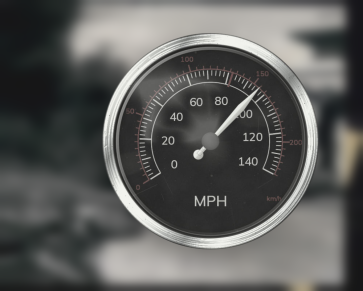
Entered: 96 mph
